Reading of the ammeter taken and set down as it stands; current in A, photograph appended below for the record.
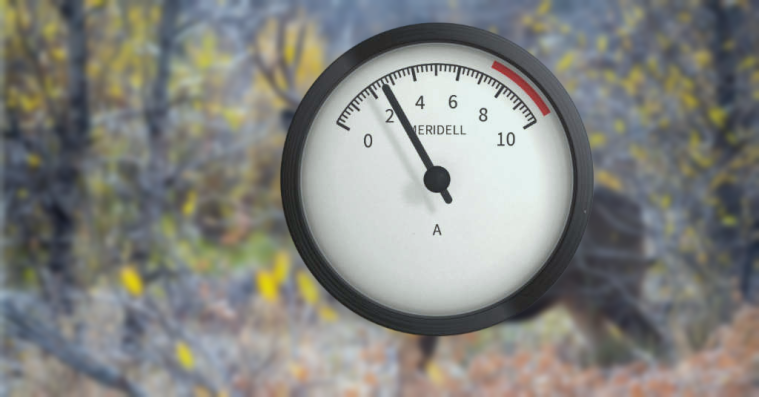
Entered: 2.6 A
